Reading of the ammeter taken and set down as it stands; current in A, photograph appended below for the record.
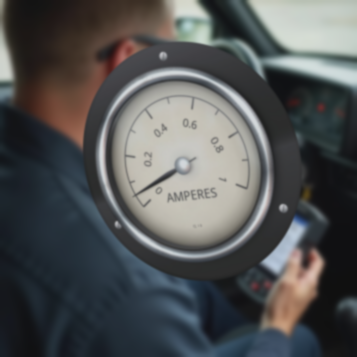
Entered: 0.05 A
